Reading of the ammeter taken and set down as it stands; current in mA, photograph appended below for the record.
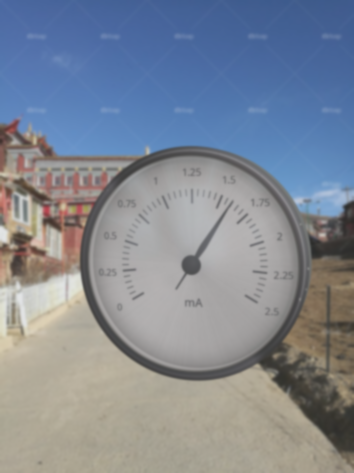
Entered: 1.6 mA
